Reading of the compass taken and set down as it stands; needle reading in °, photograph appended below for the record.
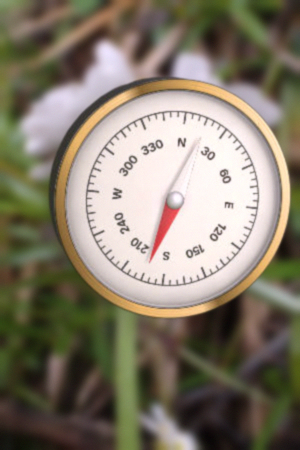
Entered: 195 °
